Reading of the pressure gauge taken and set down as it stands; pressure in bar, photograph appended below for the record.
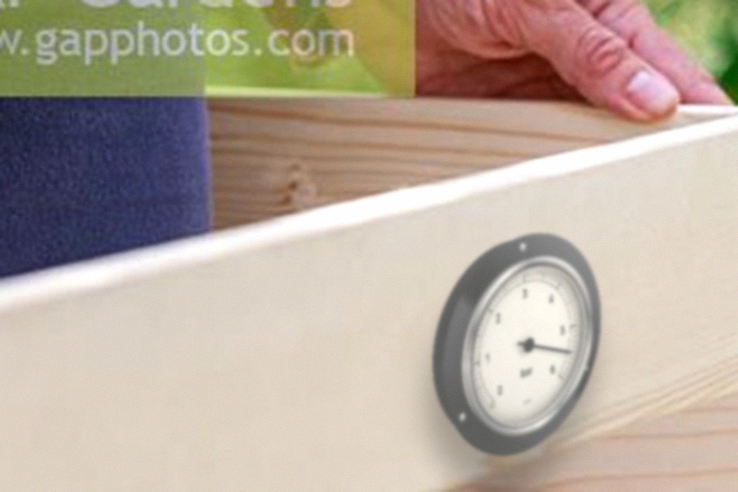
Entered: 5.5 bar
